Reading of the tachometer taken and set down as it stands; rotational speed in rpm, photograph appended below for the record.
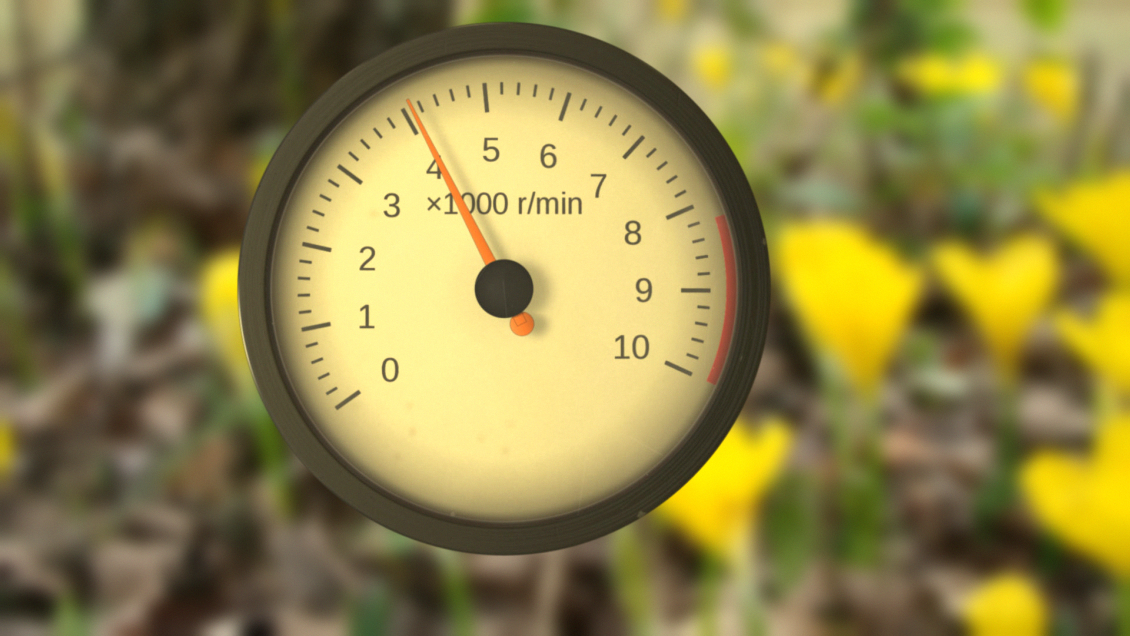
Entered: 4100 rpm
